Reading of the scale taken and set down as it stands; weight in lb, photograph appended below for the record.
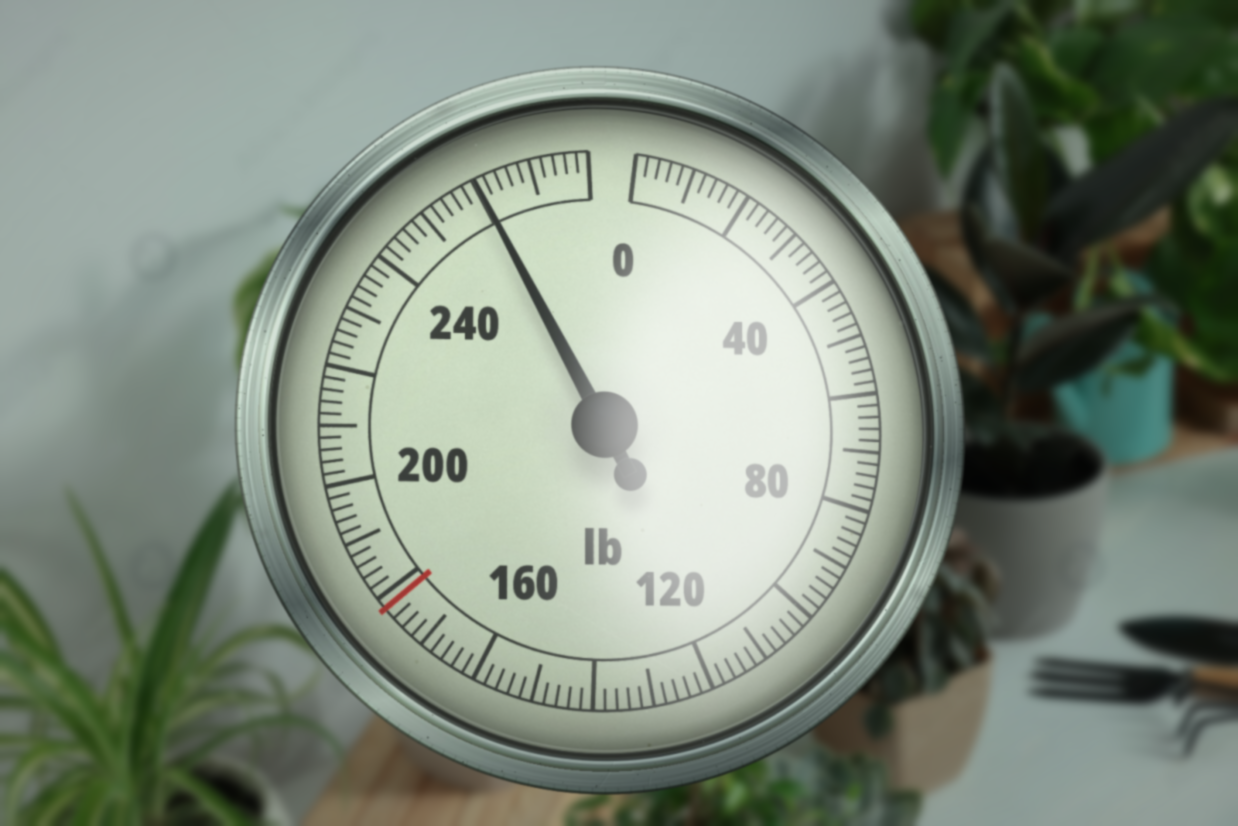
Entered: 260 lb
